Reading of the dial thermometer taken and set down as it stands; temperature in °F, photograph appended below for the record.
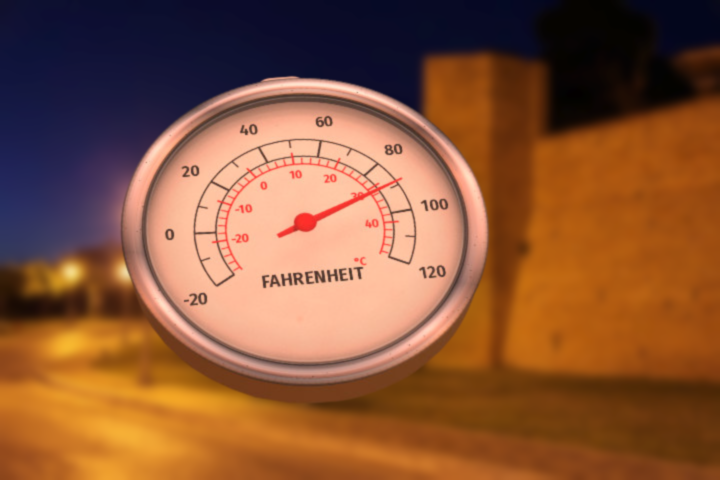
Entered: 90 °F
